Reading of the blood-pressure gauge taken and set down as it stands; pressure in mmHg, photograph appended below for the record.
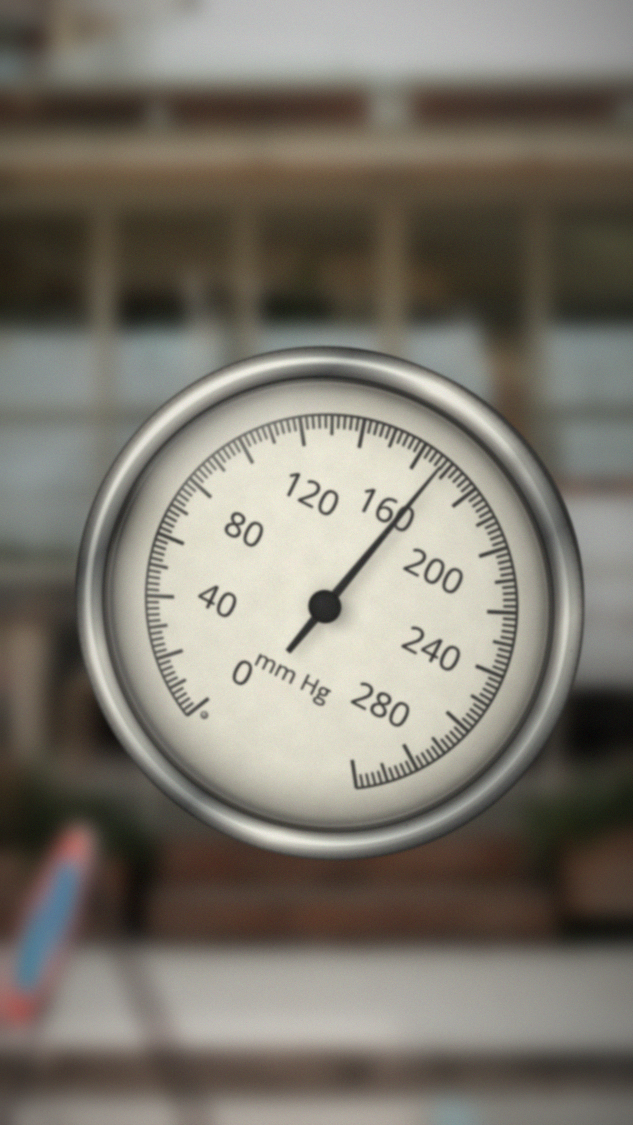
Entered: 168 mmHg
